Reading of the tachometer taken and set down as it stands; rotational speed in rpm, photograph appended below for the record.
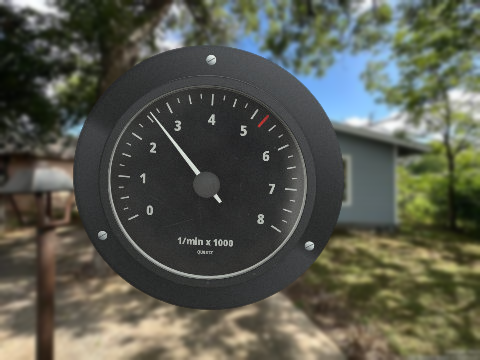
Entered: 2625 rpm
